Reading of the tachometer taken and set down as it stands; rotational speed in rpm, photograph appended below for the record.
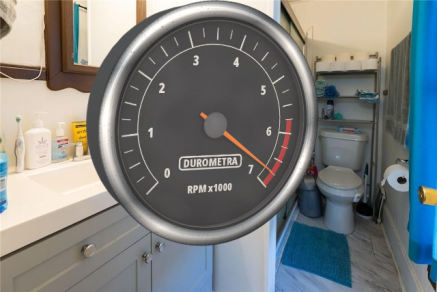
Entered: 6750 rpm
